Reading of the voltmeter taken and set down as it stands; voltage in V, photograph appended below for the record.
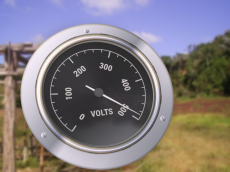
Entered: 490 V
